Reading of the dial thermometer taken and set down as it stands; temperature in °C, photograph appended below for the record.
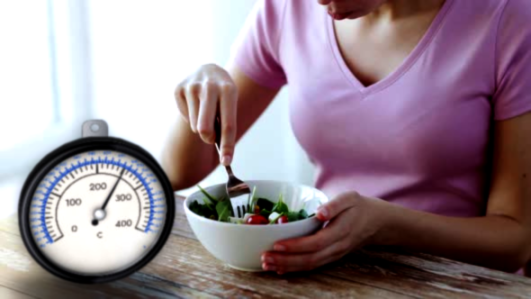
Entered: 250 °C
